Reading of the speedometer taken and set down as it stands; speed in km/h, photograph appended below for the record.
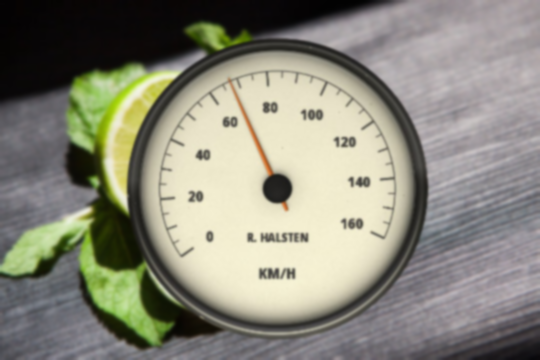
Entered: 67.5 km/h
